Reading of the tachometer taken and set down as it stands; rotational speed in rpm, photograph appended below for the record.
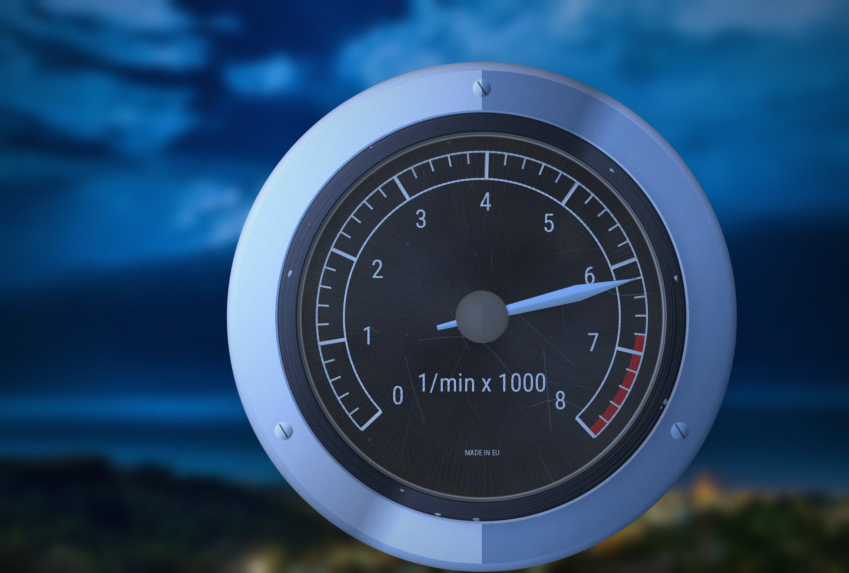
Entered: 6200 rpm
